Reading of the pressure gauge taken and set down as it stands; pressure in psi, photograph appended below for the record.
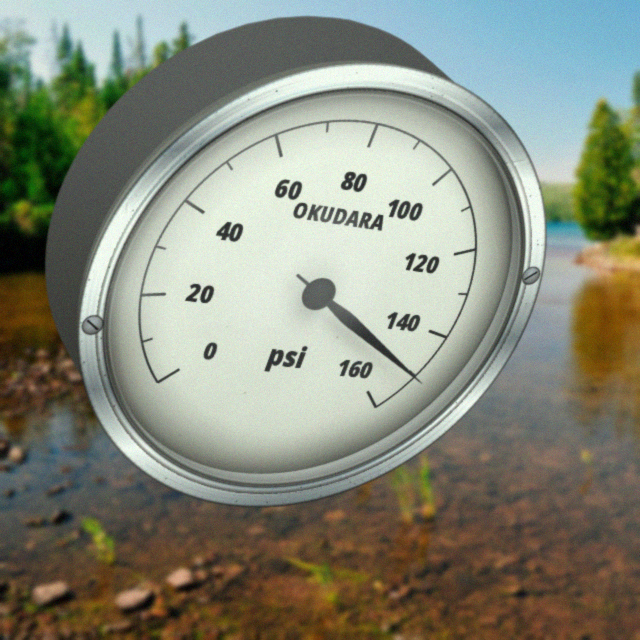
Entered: 150 psi
